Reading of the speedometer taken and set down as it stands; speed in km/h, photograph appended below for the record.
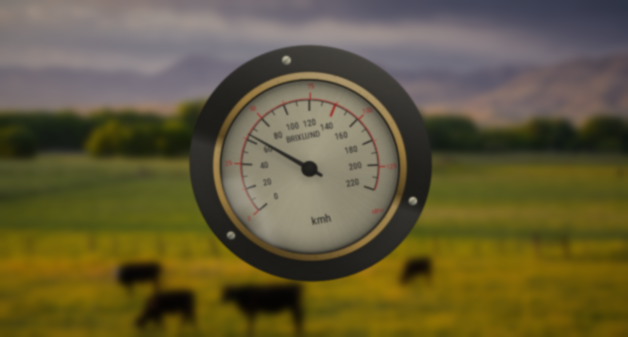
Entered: 65 km/h
